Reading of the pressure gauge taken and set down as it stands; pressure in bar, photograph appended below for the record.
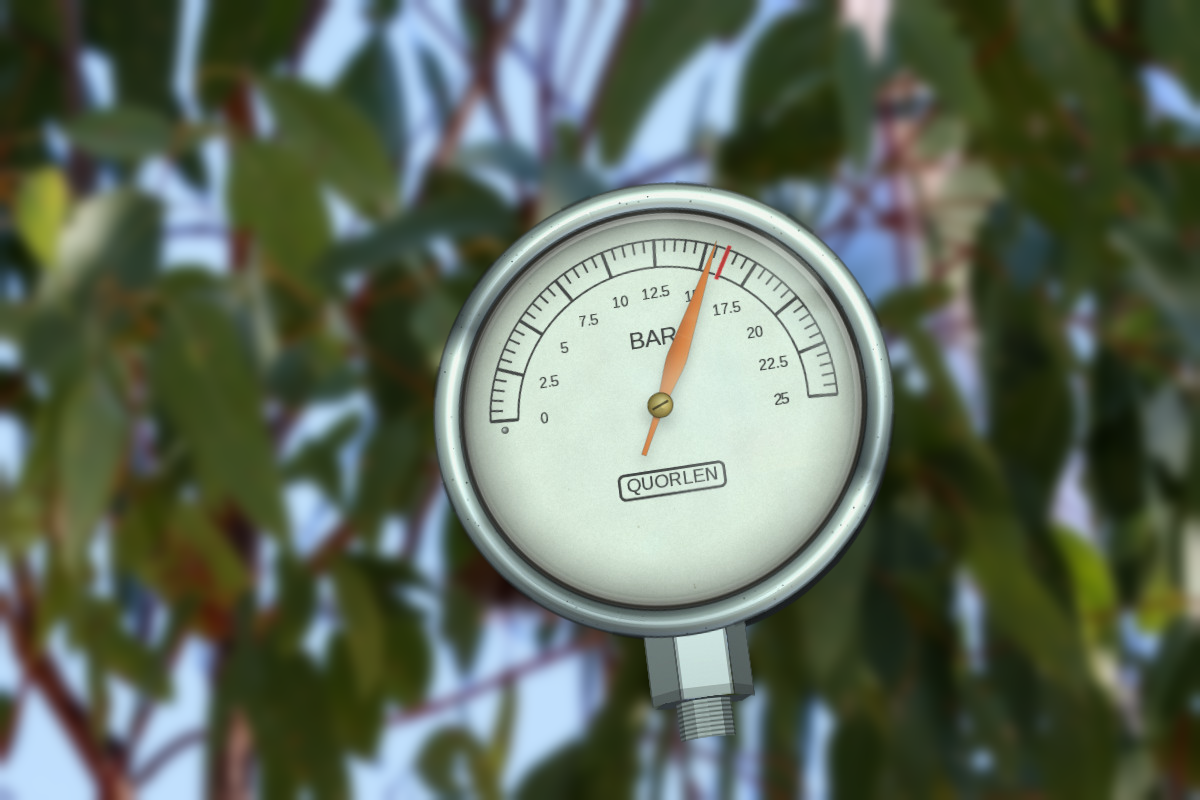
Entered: 15.5 bar
